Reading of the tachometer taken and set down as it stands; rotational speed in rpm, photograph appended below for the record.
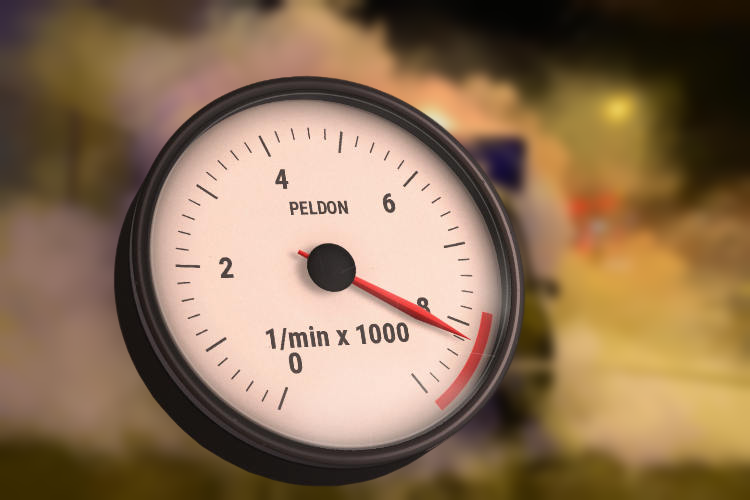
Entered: 8200 rpm
